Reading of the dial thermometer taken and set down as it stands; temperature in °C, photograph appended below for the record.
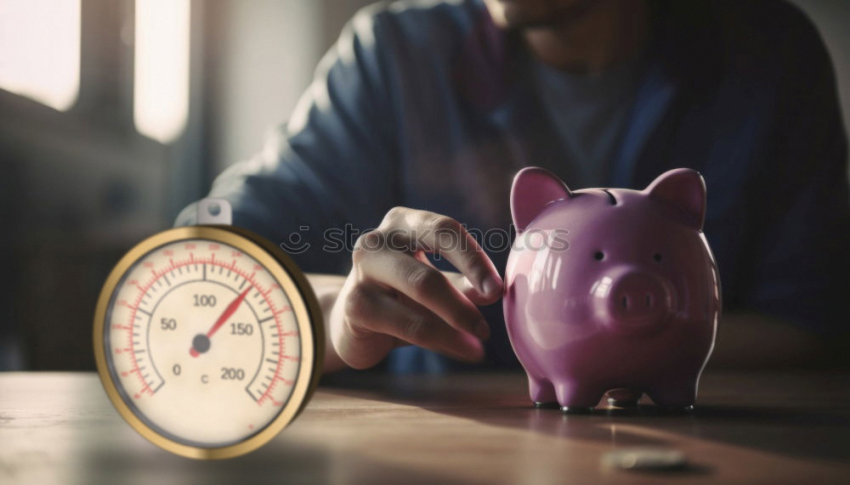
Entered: 130 °C
